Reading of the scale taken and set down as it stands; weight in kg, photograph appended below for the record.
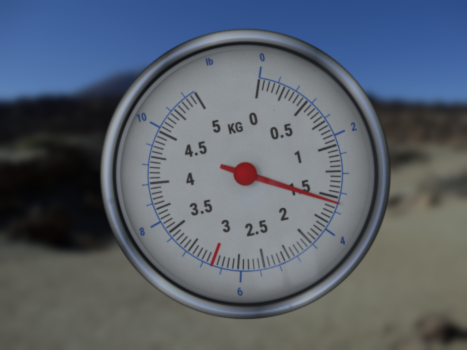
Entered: 1.55 kg
